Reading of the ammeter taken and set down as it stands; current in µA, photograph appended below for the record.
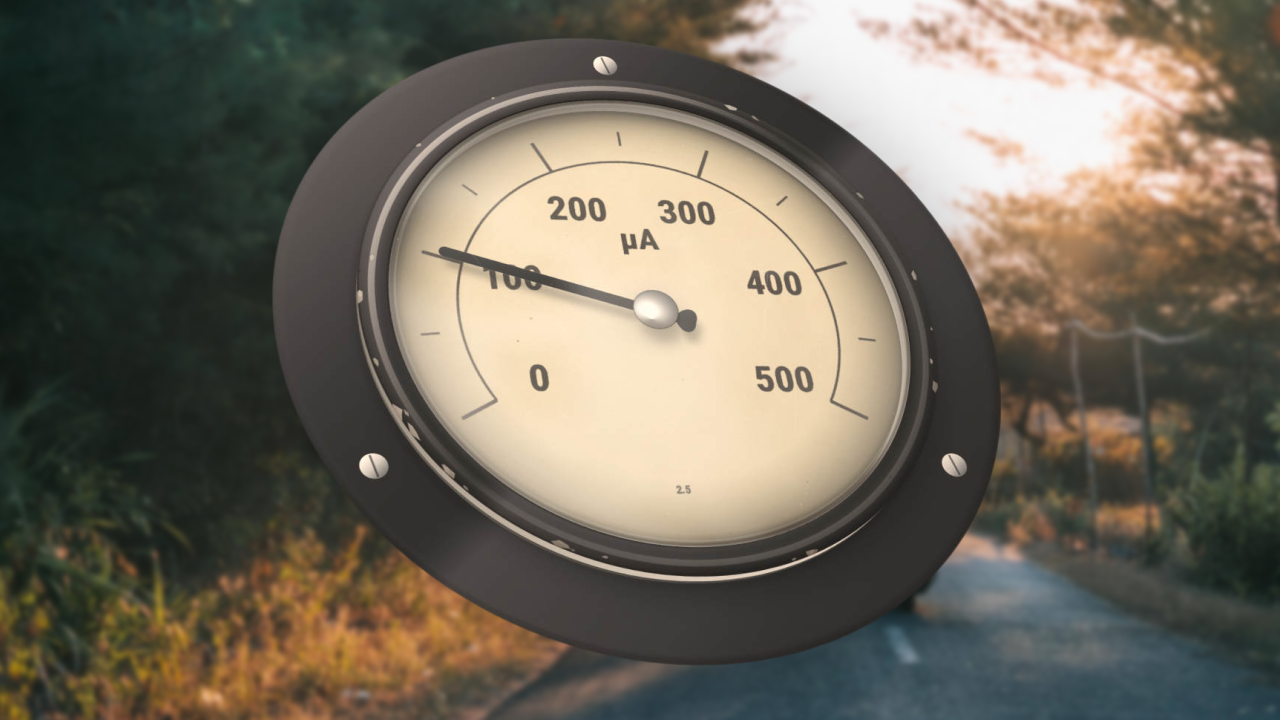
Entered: 100 µA
